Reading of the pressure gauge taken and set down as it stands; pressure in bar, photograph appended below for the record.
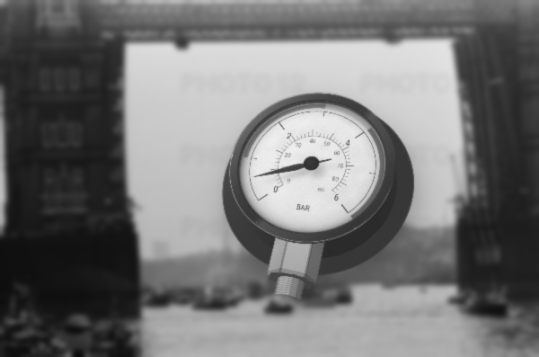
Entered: 0.5 bar
